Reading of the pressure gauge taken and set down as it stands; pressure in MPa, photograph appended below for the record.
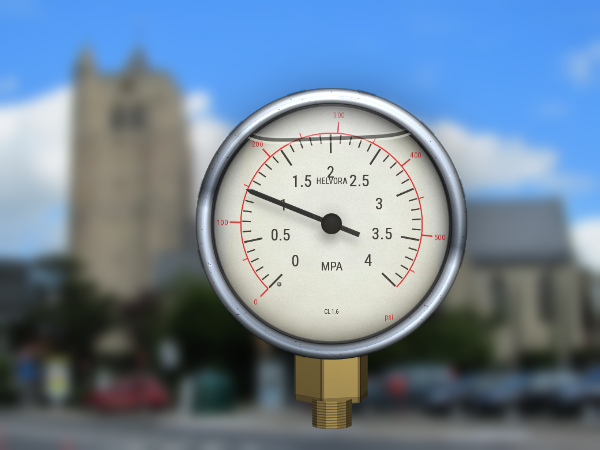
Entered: 1 MPa
